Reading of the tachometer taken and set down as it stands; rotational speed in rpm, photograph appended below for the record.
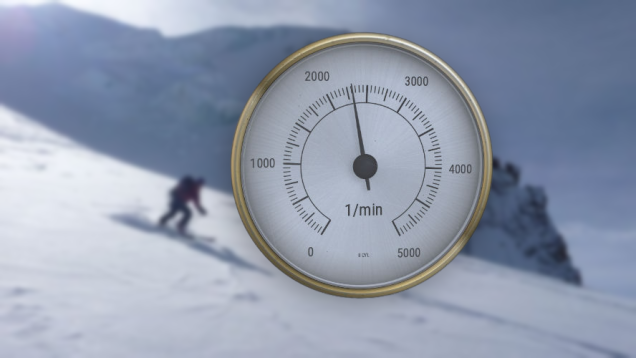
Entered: 2300 rpm
